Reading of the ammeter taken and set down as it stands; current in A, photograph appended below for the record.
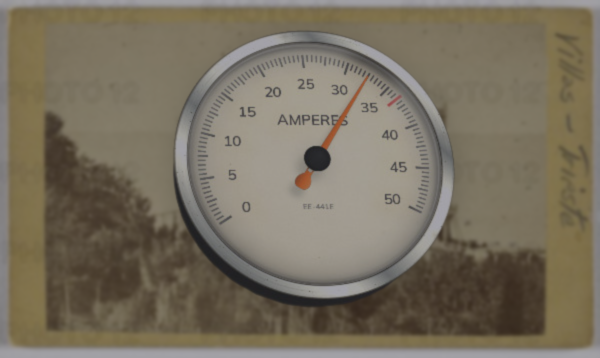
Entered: 32.5 A
